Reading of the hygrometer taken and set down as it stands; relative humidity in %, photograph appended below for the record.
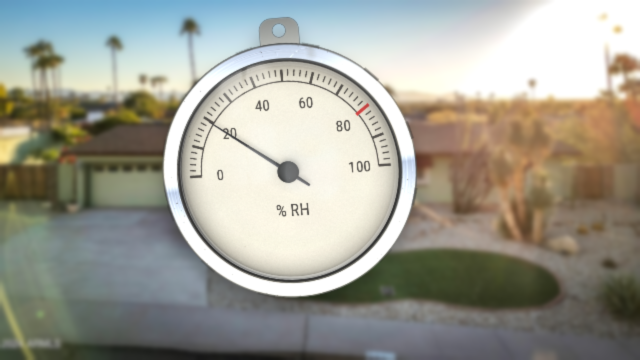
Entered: 20 %
